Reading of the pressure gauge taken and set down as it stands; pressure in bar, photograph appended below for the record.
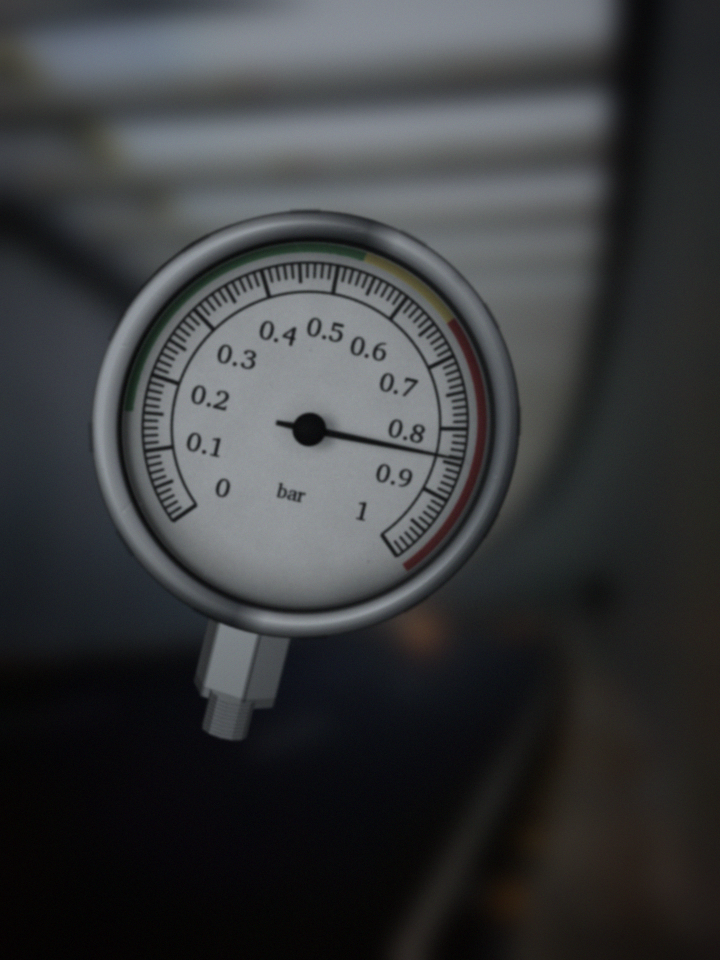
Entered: 0.84 bar
